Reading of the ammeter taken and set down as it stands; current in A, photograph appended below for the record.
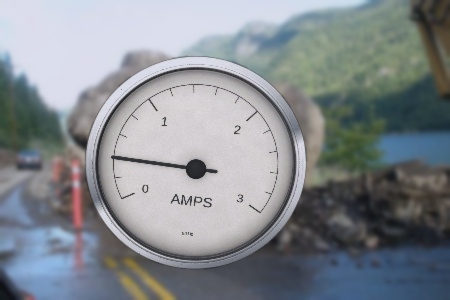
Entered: 0.4 A
